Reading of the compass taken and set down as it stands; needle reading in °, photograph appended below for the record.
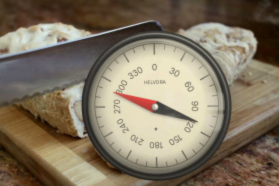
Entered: 290 °
